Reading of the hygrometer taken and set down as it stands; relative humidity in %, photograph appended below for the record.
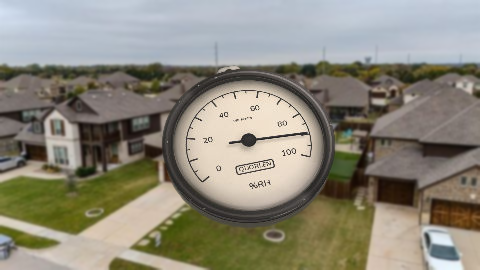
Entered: 90 %
